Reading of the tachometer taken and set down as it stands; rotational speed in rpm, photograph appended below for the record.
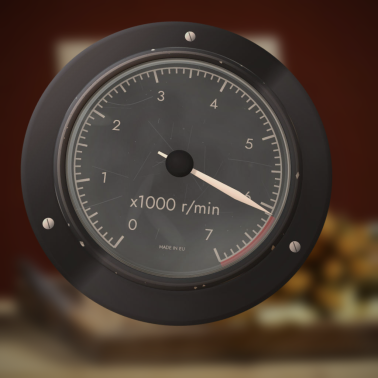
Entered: 6100 rpm
